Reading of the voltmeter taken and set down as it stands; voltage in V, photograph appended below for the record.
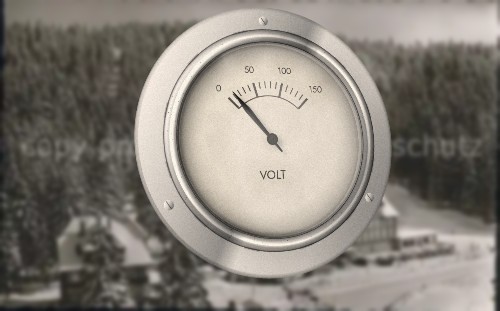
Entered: 10 V
